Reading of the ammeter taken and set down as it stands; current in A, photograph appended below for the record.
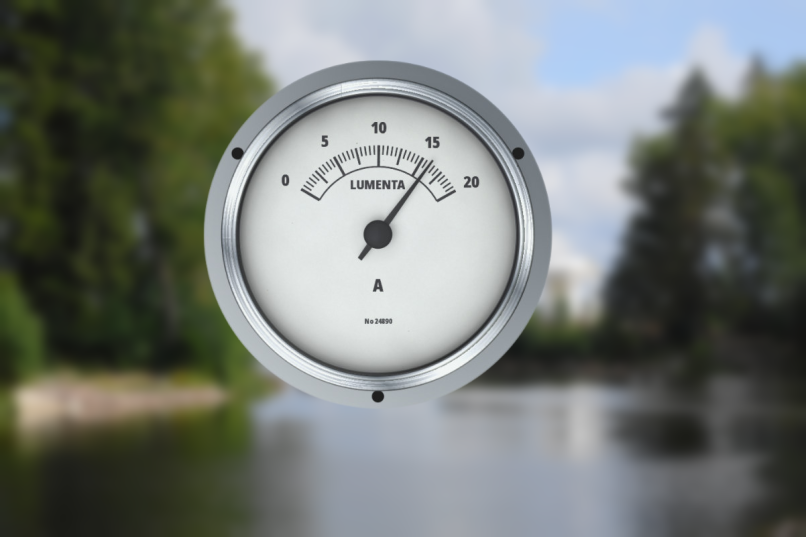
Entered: 16 A
